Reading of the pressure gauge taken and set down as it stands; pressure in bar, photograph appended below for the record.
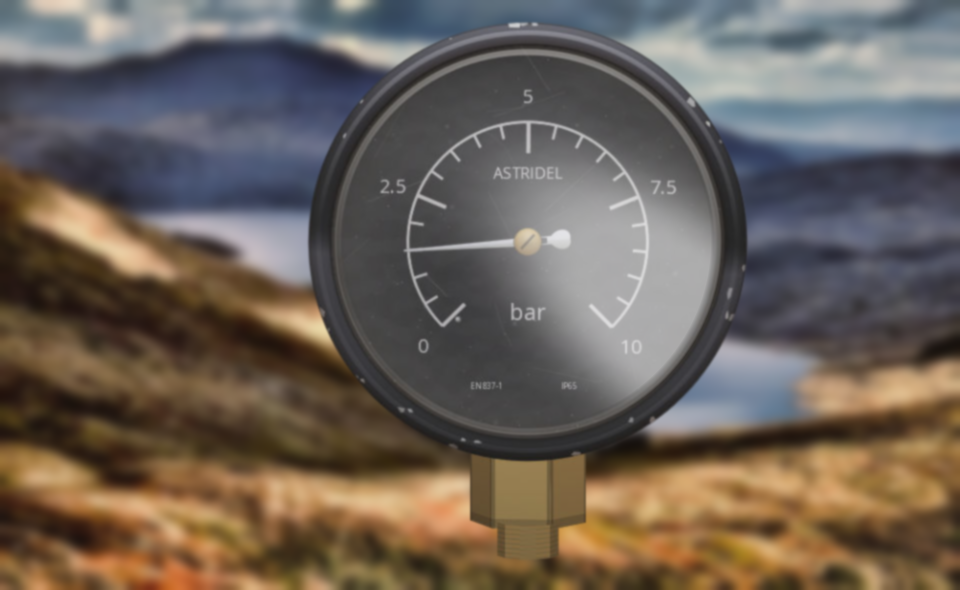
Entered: 1.5 bar
